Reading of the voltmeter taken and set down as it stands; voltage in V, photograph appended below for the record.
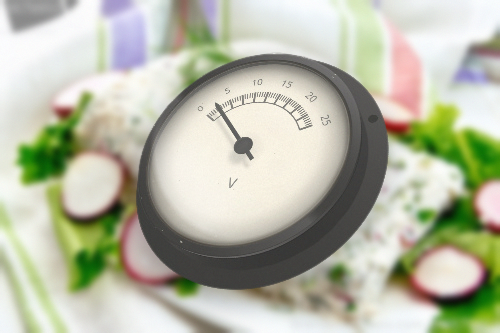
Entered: 2.5 V
